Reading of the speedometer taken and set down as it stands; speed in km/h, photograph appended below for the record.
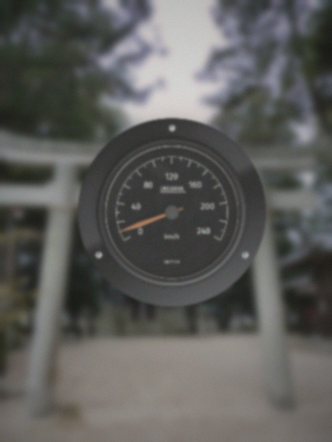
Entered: 10 km/h
